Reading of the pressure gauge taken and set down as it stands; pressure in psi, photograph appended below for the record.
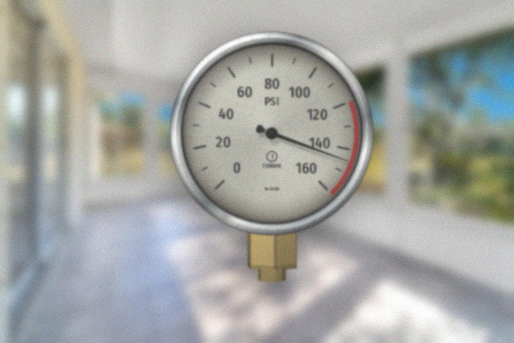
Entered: 145 psi
